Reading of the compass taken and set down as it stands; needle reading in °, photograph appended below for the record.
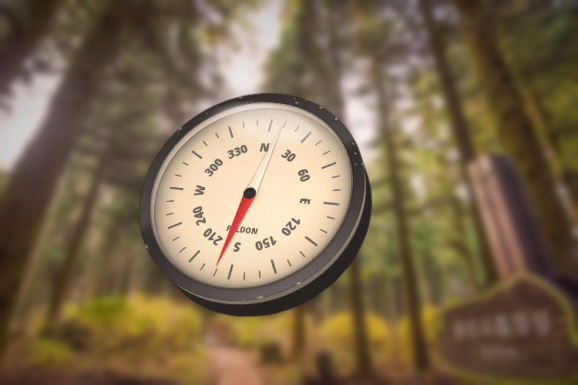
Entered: 190 °
